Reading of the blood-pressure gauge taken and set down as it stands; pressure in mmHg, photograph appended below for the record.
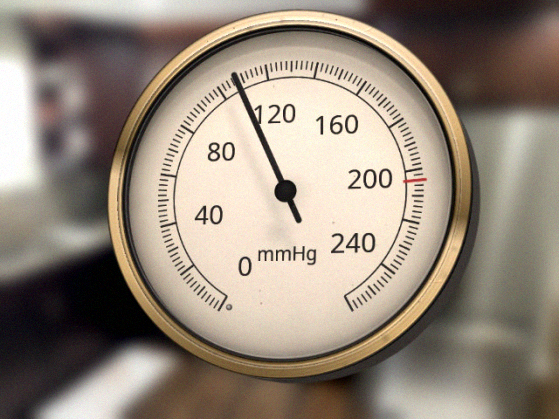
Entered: 108 mmHg
